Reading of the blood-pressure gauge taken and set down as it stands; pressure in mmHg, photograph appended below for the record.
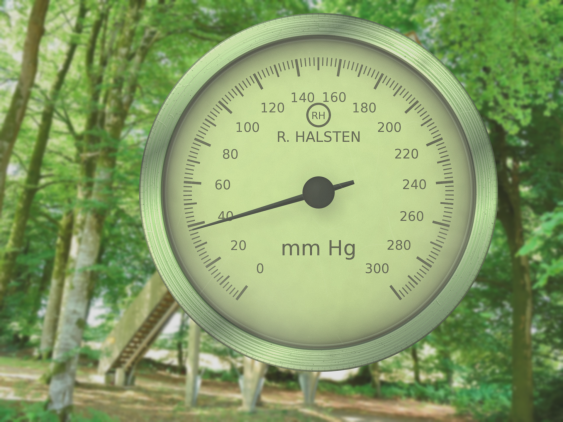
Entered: 38 mmHg
